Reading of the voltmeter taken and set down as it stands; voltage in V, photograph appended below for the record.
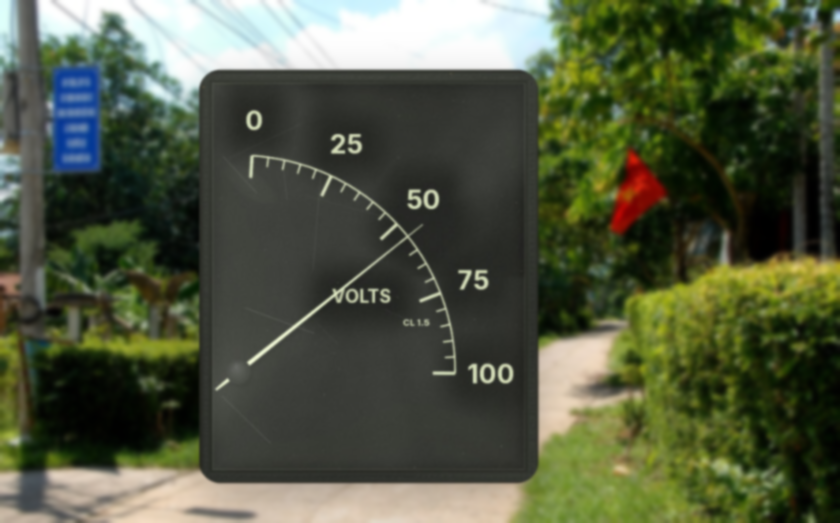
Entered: 55 V
